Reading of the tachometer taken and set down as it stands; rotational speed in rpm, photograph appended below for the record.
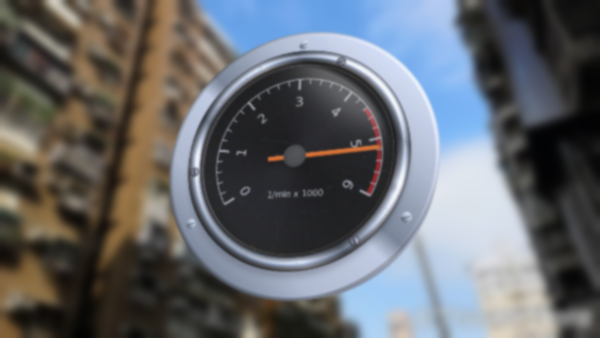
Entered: 5200 rpm
